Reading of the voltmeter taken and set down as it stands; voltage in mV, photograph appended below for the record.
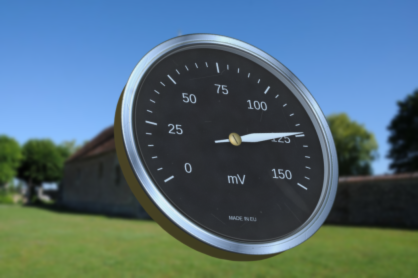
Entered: 125 mV
